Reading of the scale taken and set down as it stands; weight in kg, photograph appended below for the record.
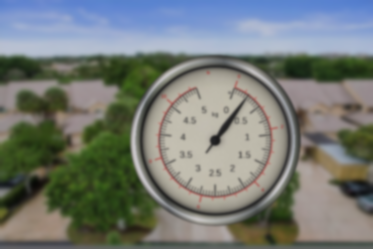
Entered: 0.25 kg
